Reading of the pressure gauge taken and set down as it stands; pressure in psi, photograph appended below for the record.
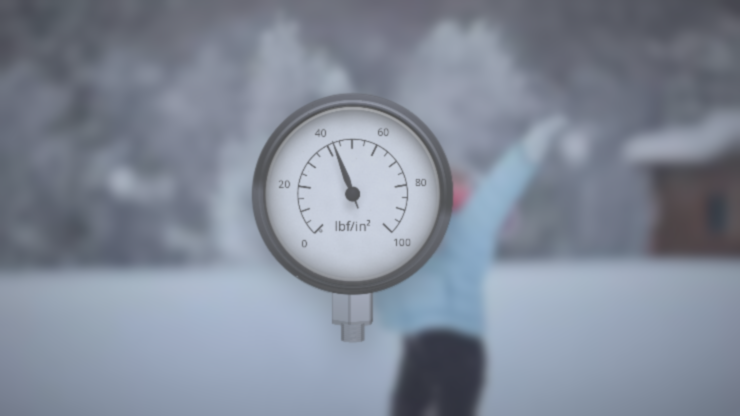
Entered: 42.5 psi
